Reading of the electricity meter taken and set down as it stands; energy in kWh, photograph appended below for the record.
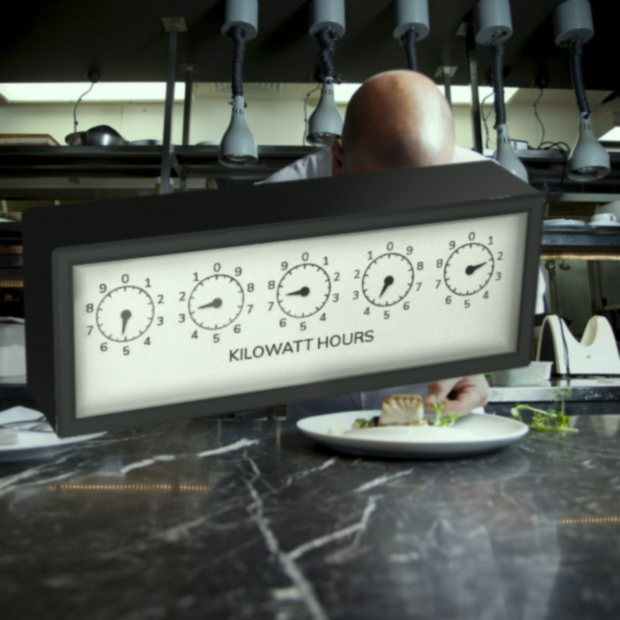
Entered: 52742 kWh
